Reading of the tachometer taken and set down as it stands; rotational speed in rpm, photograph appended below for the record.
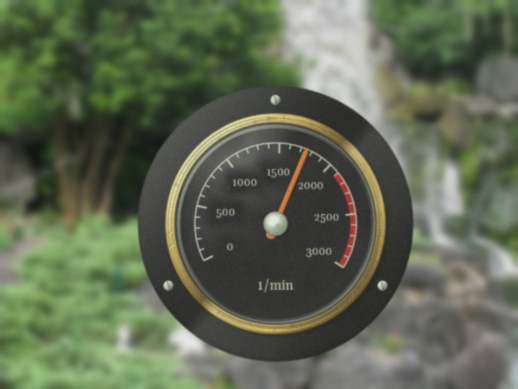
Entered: 1750 rpm
